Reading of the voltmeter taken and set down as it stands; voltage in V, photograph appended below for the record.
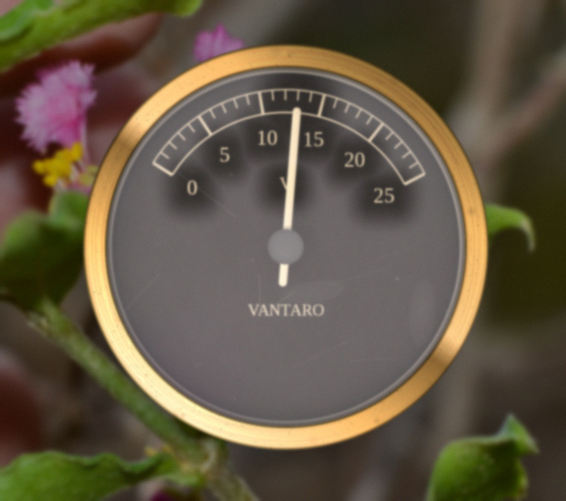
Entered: 13 V
